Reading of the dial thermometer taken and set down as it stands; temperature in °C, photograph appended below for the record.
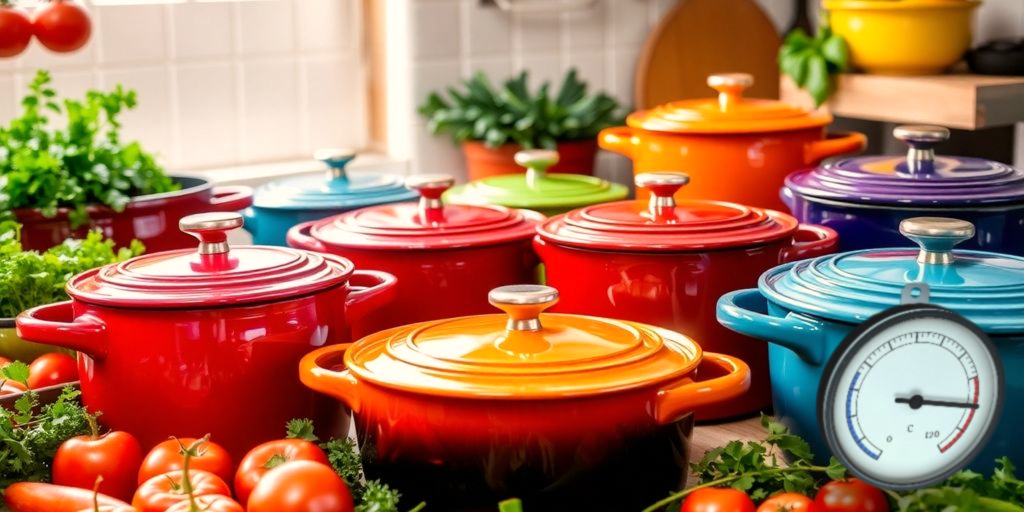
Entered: 100 °C
